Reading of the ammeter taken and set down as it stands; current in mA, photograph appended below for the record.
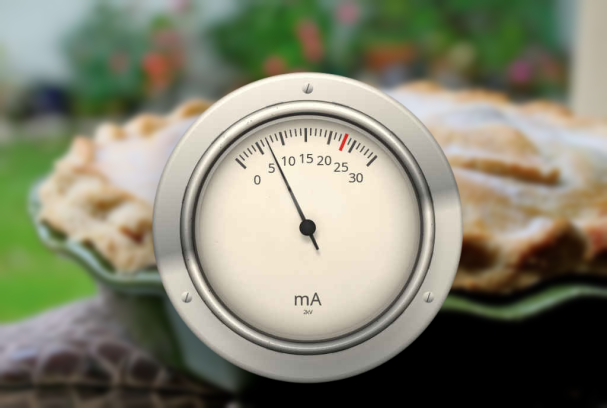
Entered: 7 mA
